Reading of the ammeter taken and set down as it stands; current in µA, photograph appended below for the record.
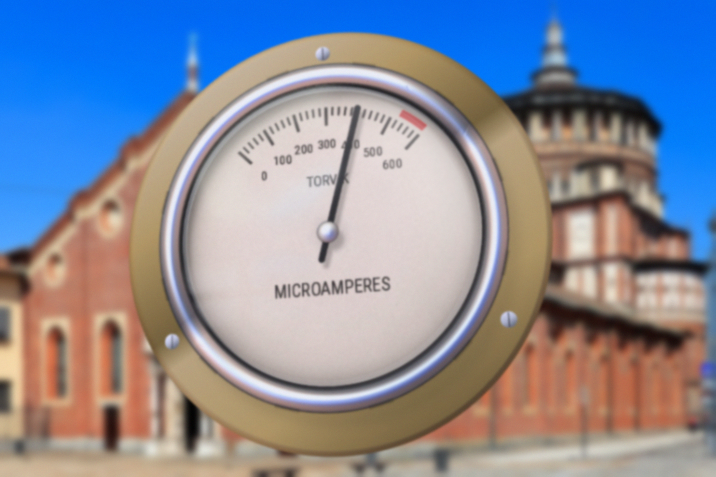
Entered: 400 µA
